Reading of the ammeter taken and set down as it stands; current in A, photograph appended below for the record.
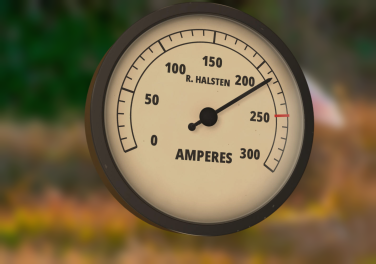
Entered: 215 A
